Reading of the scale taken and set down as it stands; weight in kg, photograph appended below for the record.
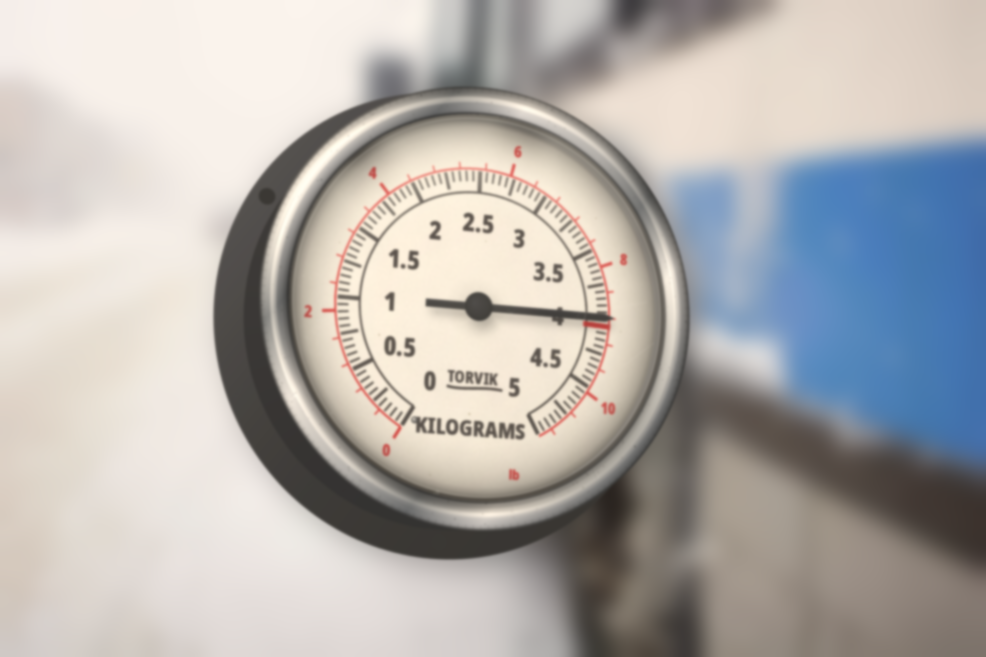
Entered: 4 kg
